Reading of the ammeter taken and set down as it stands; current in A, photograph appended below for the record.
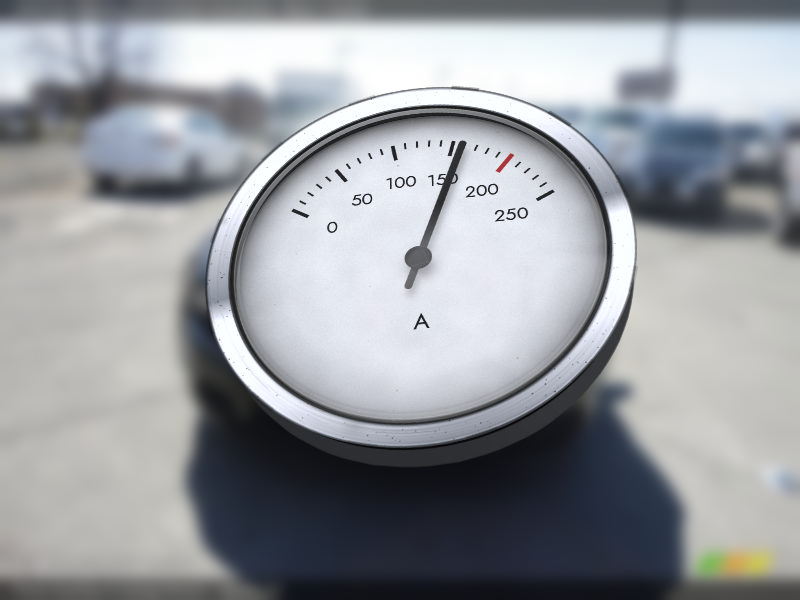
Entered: 160 A
